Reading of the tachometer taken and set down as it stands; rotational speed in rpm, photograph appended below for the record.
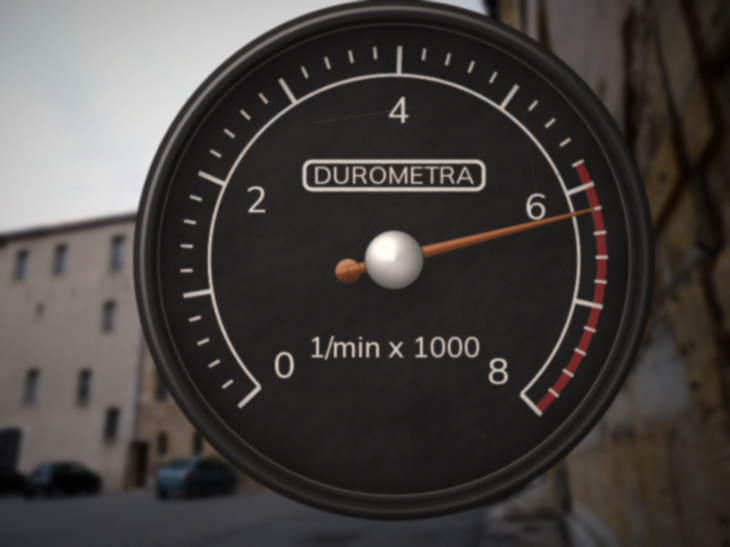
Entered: 6200 rpm
